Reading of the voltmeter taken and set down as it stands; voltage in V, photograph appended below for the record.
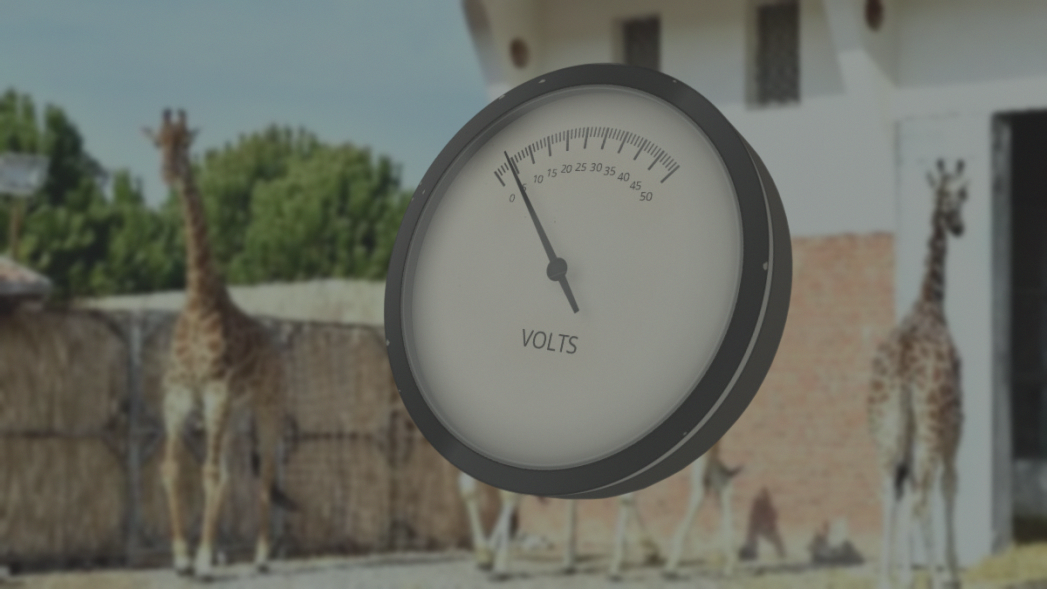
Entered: 5 V
